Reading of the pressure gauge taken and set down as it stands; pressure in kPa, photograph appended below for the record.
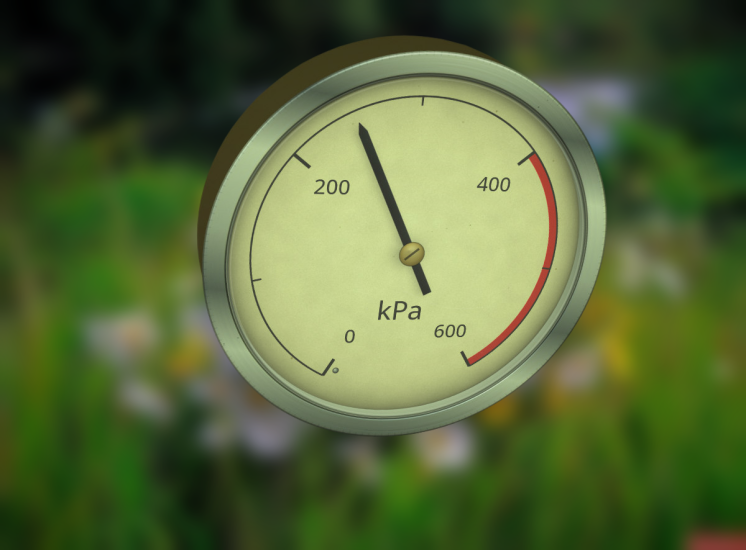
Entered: 250 kPa
